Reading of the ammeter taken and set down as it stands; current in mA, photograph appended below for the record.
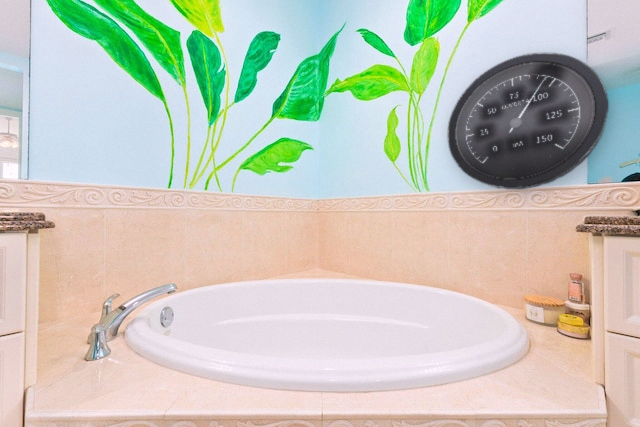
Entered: 95 mA
